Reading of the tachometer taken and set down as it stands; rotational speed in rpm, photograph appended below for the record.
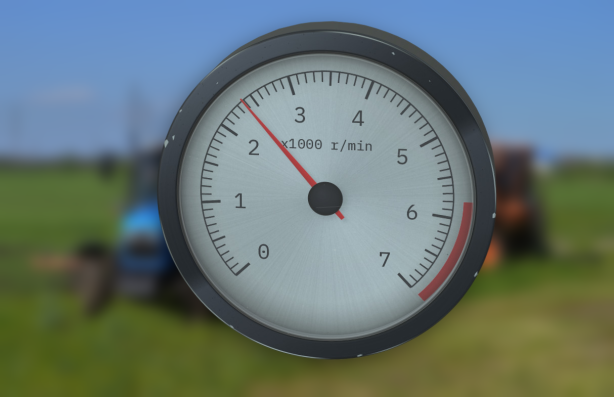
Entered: 2400 rpm
